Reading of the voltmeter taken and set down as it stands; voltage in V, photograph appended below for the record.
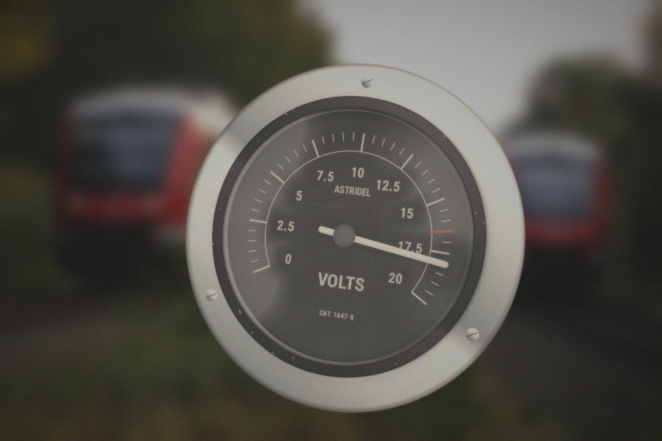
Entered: 18 V
